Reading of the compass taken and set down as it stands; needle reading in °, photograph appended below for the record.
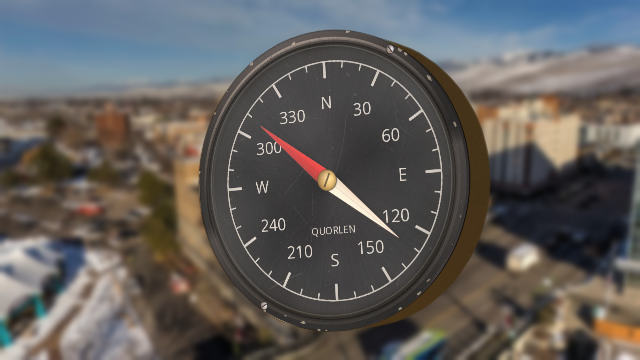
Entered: 310 °
